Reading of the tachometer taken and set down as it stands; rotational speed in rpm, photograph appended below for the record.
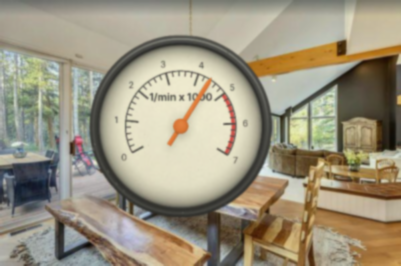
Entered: 4400 rpm
